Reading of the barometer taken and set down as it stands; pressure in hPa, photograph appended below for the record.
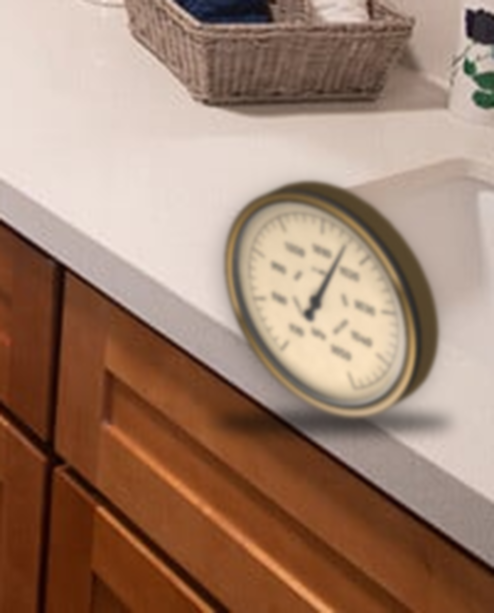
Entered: 1016 hPa
